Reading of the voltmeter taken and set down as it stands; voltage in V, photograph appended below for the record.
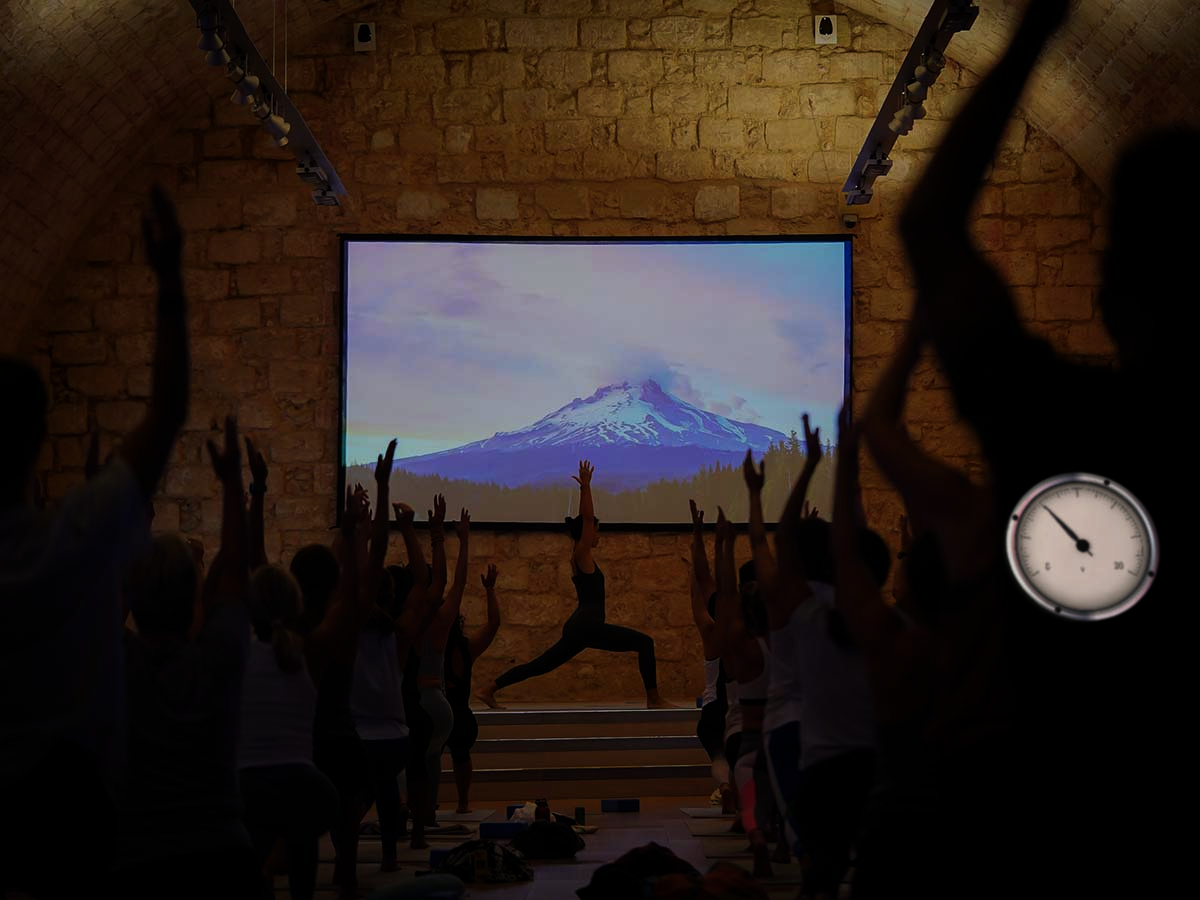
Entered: 10 V
